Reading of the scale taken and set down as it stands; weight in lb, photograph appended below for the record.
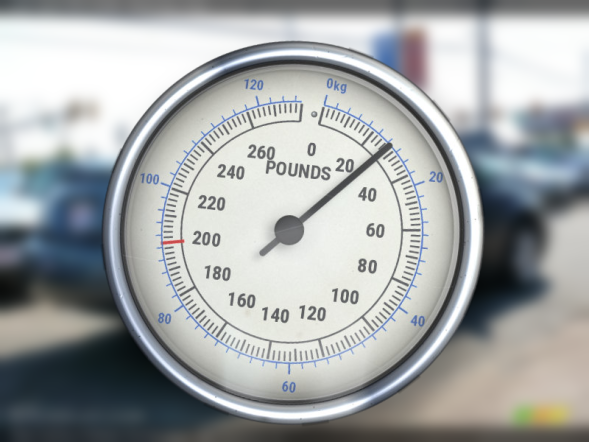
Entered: 28 lb
